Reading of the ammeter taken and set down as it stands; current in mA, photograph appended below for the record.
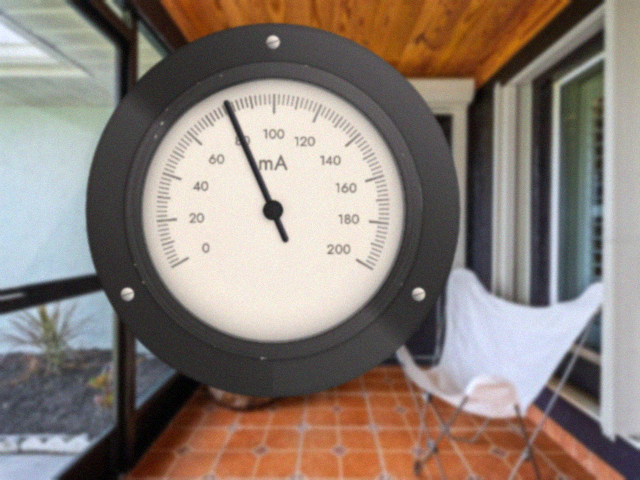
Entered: 80 mA
